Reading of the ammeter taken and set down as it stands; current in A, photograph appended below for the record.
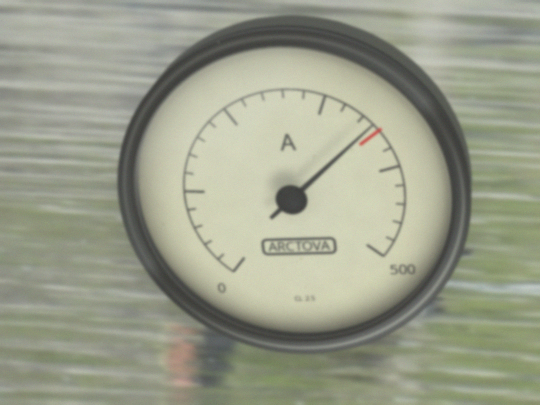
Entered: 350 A
